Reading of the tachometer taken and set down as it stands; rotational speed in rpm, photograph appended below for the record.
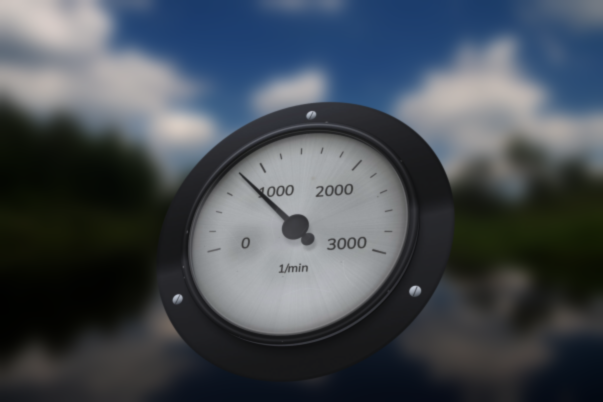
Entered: 800 rpm
